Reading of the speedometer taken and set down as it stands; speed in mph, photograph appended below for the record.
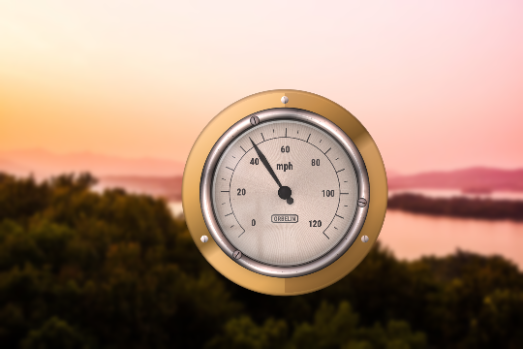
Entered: 45 mph
